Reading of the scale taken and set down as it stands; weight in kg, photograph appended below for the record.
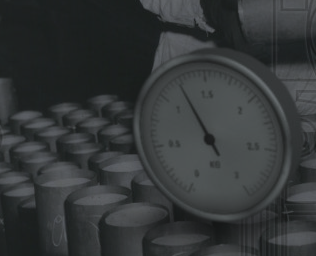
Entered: 1.25 kg
